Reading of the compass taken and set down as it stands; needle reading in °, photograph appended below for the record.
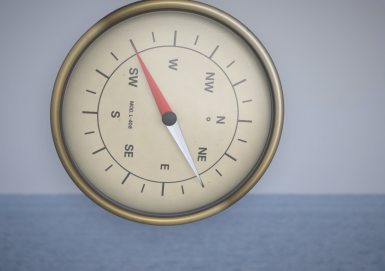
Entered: 240 °
